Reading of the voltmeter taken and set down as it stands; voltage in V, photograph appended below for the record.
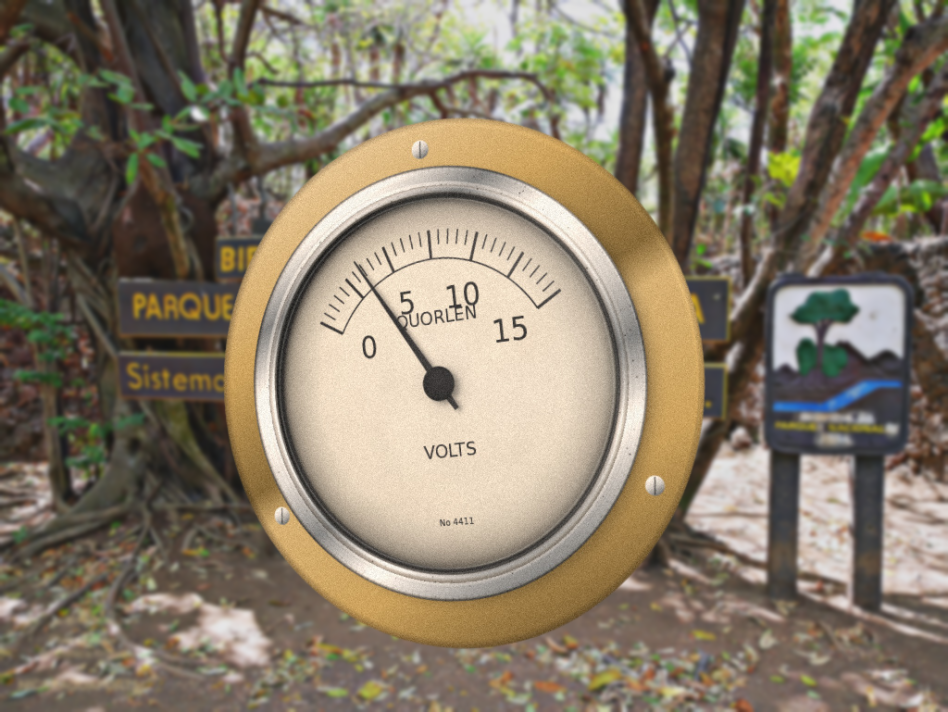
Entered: 3.5 V
